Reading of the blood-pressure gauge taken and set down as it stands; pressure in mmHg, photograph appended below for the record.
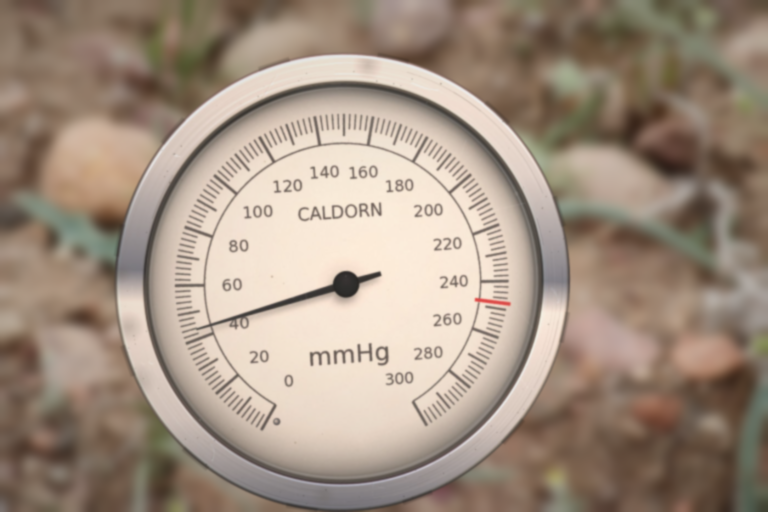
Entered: 44 mmHg
